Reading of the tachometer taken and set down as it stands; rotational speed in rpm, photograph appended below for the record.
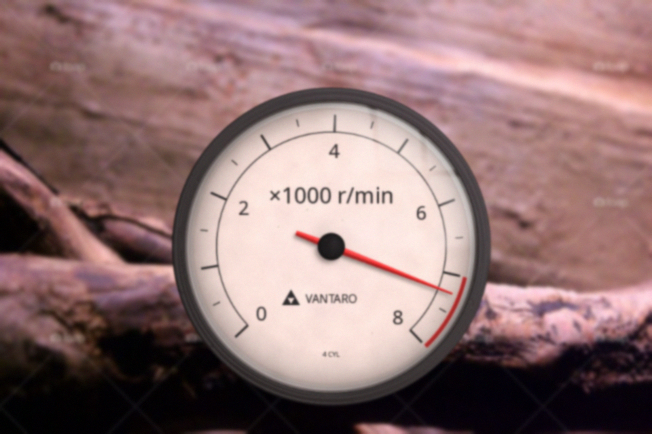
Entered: 7250 rpm
